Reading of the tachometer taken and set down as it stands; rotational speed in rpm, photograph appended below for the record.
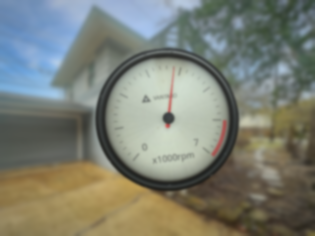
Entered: 3800 rpm
